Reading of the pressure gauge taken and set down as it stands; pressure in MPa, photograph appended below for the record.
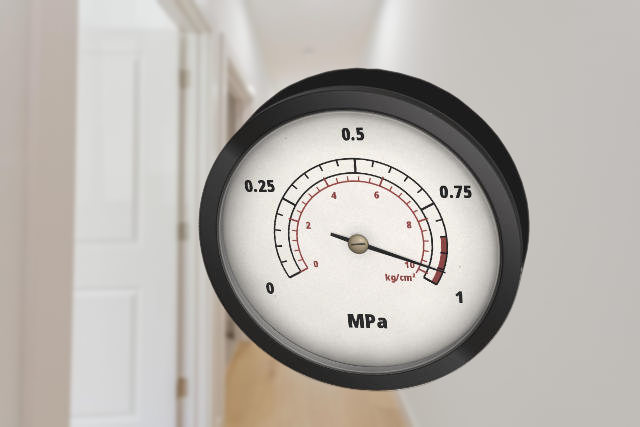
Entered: 0.95 MPa
